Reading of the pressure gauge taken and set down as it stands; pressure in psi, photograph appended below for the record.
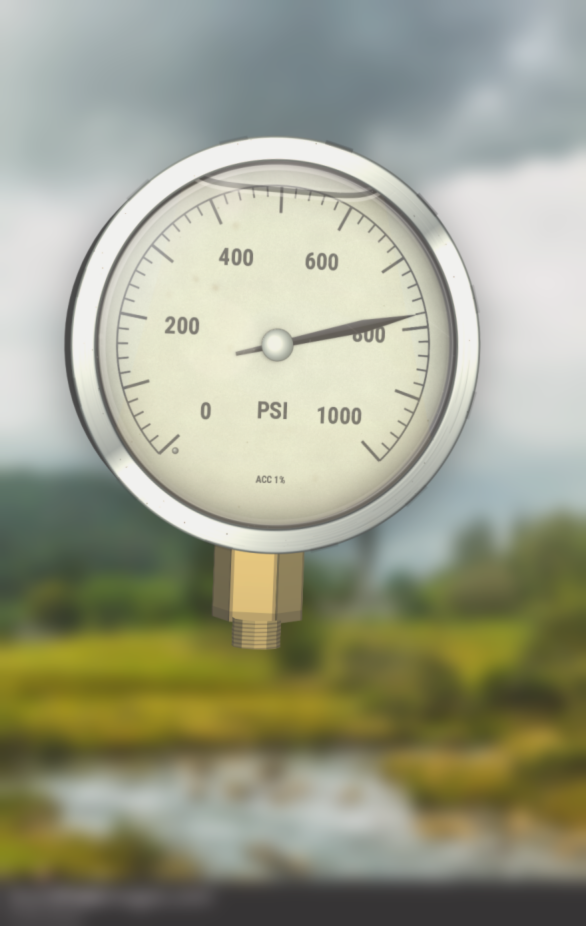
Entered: 780 psi
